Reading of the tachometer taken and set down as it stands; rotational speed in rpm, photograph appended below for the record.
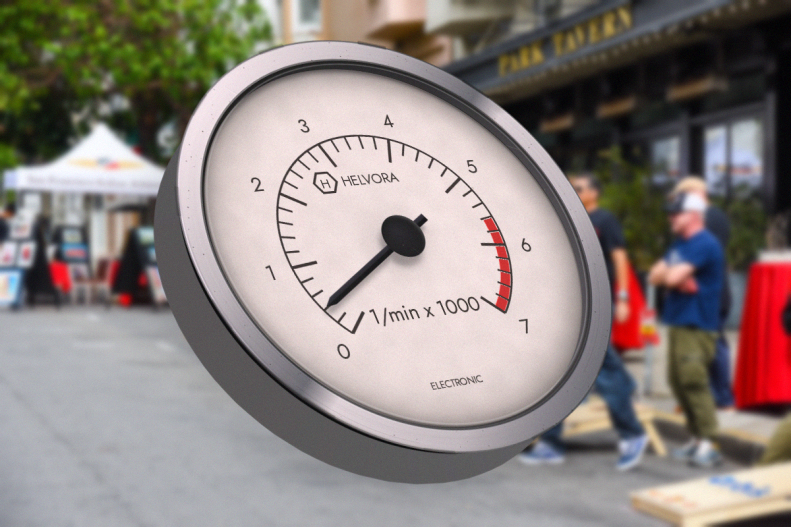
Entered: 400 rpm
